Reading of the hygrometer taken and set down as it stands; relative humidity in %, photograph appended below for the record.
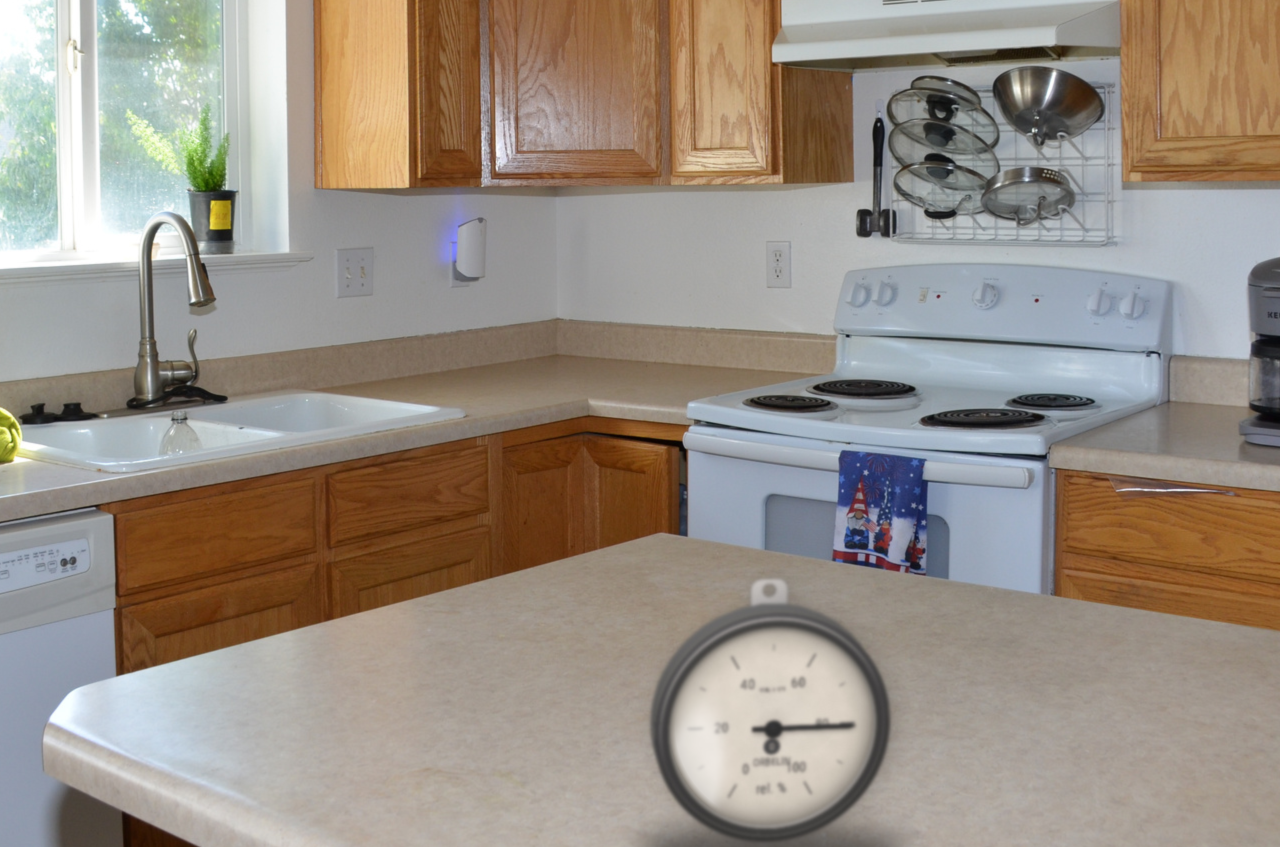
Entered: 80 %
